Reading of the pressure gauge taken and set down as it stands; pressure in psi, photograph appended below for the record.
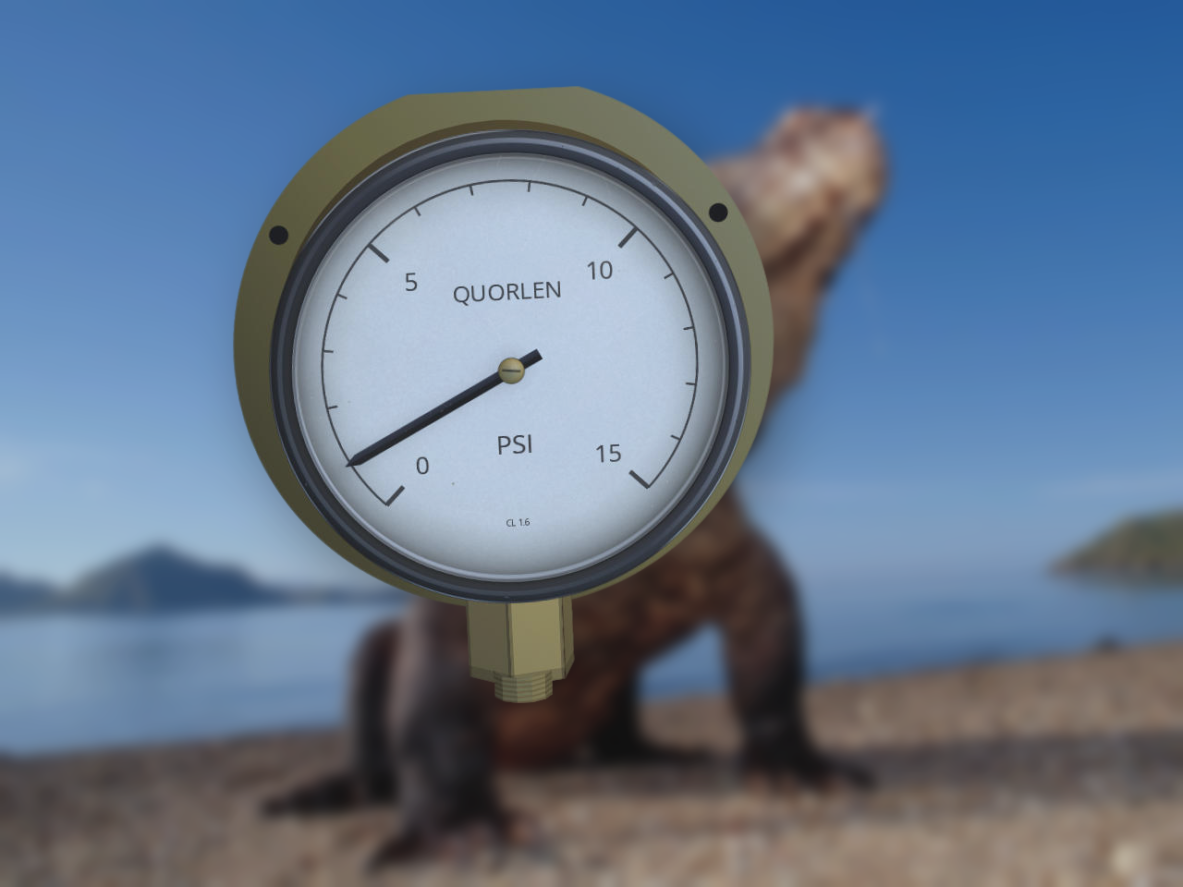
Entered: 1 psi
